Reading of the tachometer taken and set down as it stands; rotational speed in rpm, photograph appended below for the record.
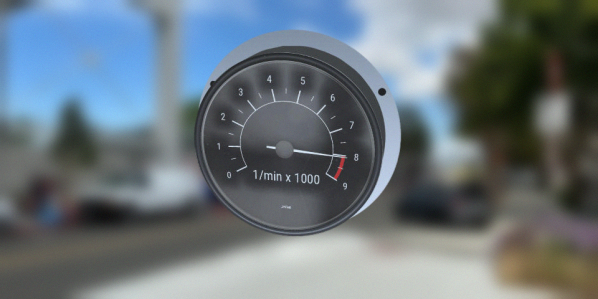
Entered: 8000 rpm
